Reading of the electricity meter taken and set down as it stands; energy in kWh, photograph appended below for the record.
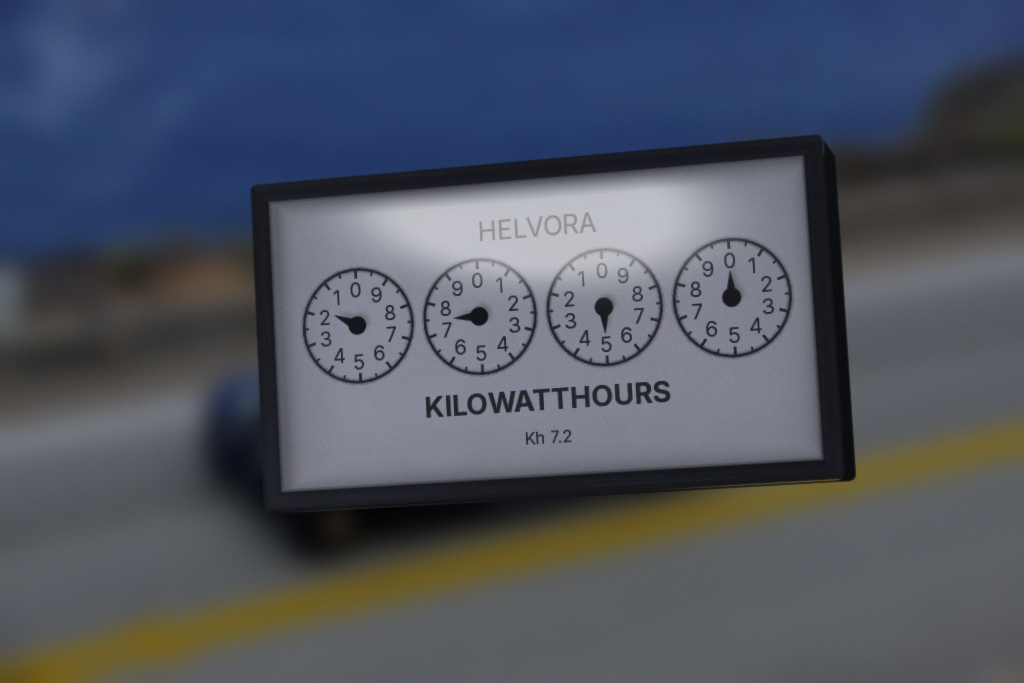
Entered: 1750 kWh
